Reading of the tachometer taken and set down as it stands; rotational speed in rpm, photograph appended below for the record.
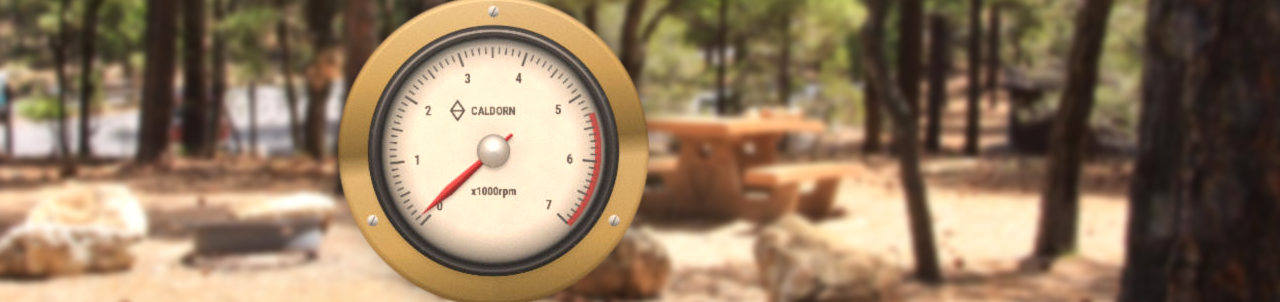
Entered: 100 rpm
